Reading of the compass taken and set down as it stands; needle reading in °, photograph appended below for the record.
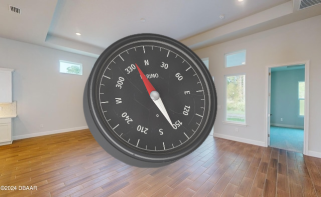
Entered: 340 °
